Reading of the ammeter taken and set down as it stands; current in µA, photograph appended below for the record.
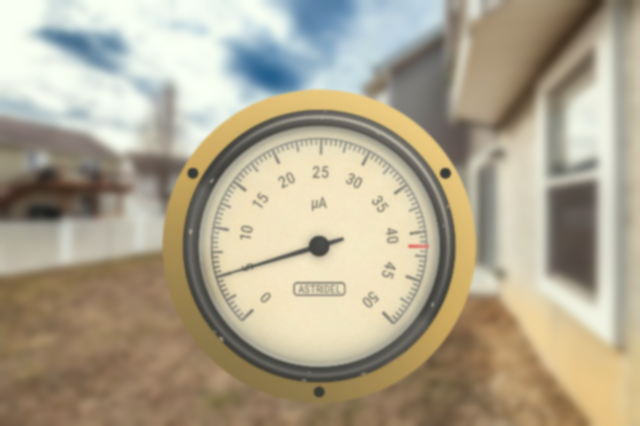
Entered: 5 µA
